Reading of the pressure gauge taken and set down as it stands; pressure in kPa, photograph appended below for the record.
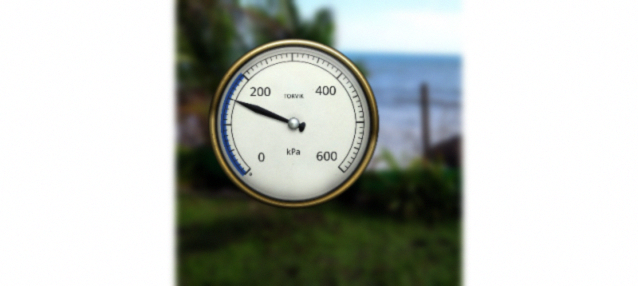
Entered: 150 kPa
